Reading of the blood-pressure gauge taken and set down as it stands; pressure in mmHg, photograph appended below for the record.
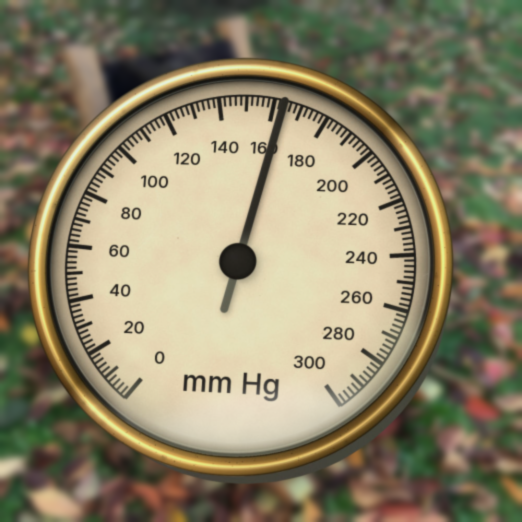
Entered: 164 mmHg
